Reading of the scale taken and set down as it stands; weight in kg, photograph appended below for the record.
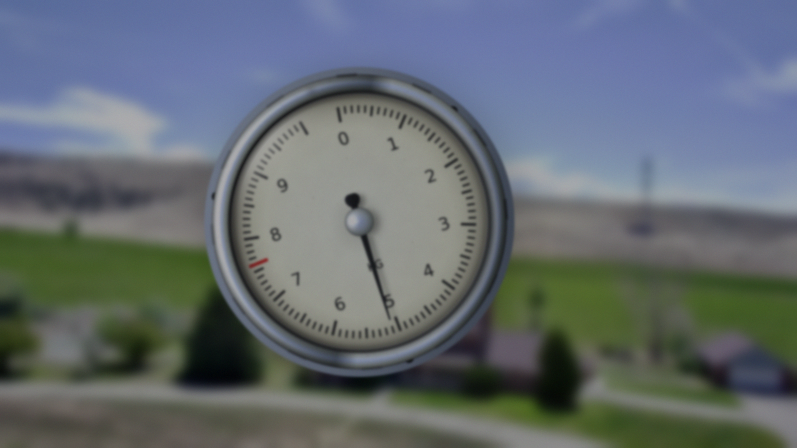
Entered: 5.1 kg
